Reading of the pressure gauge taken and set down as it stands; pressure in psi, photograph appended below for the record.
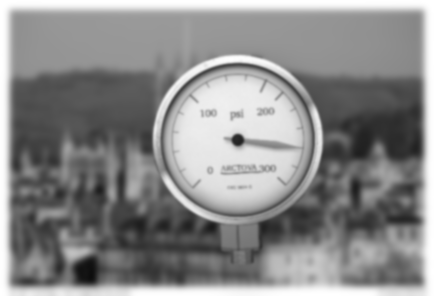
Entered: 260 psi
